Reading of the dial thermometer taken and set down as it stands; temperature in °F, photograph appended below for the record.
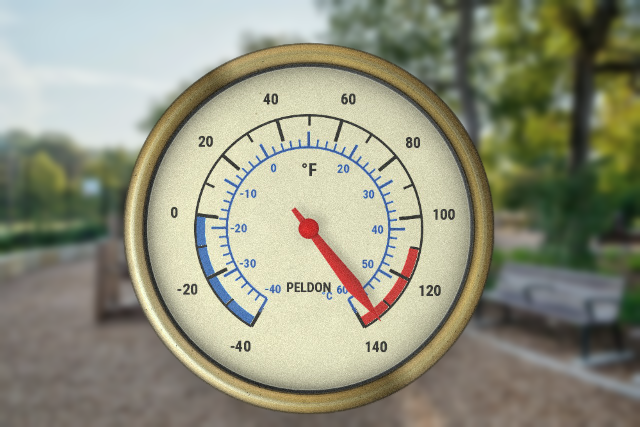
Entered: 135 °F
